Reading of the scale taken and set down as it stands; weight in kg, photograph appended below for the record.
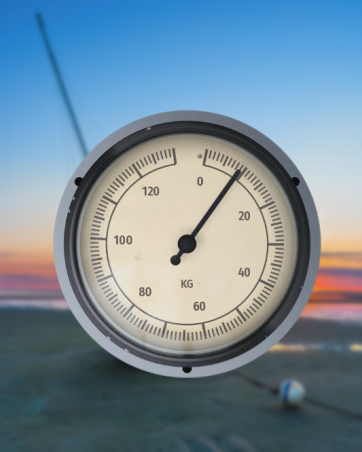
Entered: 9 kg
